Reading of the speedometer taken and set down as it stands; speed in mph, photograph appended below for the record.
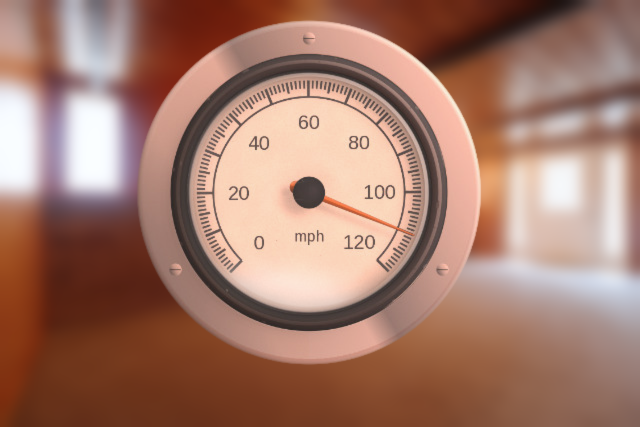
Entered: 110 mph
